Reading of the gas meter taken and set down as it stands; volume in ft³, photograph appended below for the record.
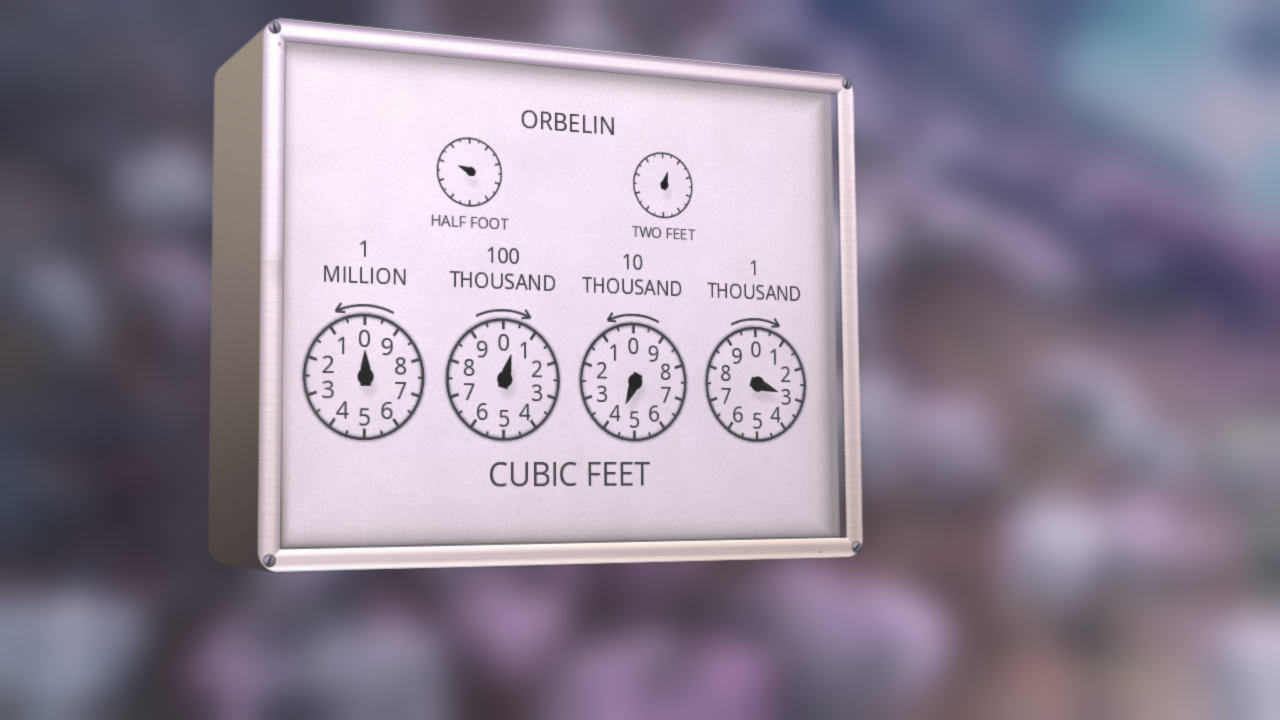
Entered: 4300 ft³
